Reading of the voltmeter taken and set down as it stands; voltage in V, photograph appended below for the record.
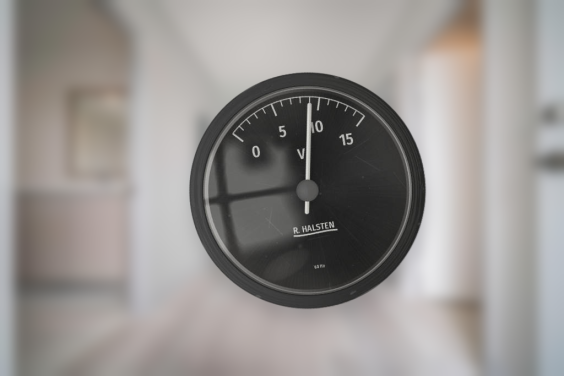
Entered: 9 V
